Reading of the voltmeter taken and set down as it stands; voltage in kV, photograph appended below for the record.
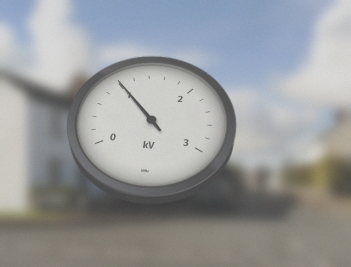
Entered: 1 kV
